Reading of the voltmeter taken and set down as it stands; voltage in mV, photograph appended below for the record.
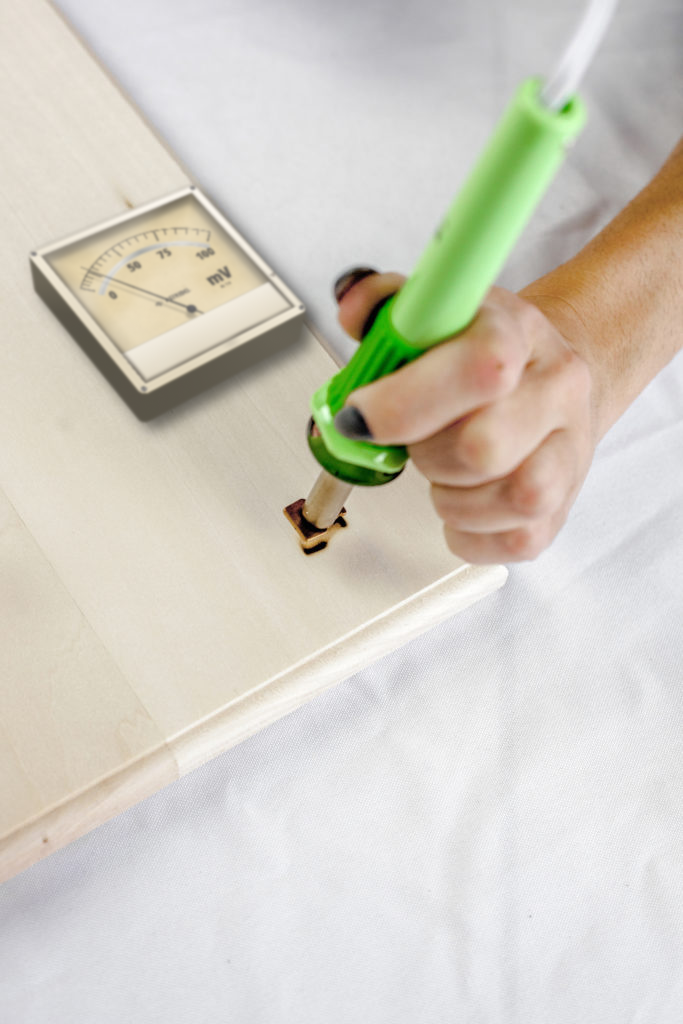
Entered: 25 mV
